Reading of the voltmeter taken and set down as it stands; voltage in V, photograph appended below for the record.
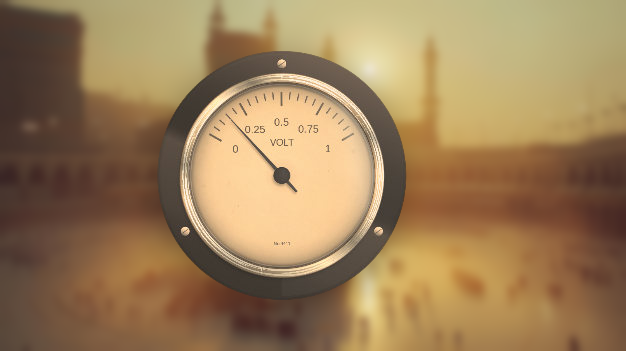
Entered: 0.15 V
